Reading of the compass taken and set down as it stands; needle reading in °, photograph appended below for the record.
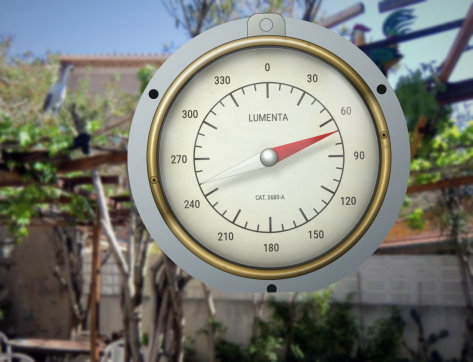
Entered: 70 °
